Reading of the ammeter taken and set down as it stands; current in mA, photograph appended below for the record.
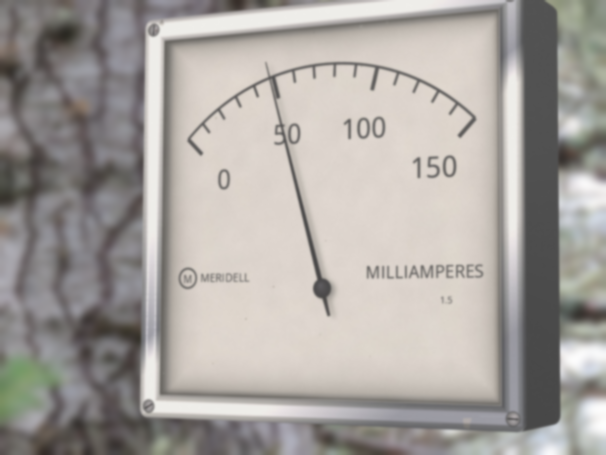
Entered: 50 mA
